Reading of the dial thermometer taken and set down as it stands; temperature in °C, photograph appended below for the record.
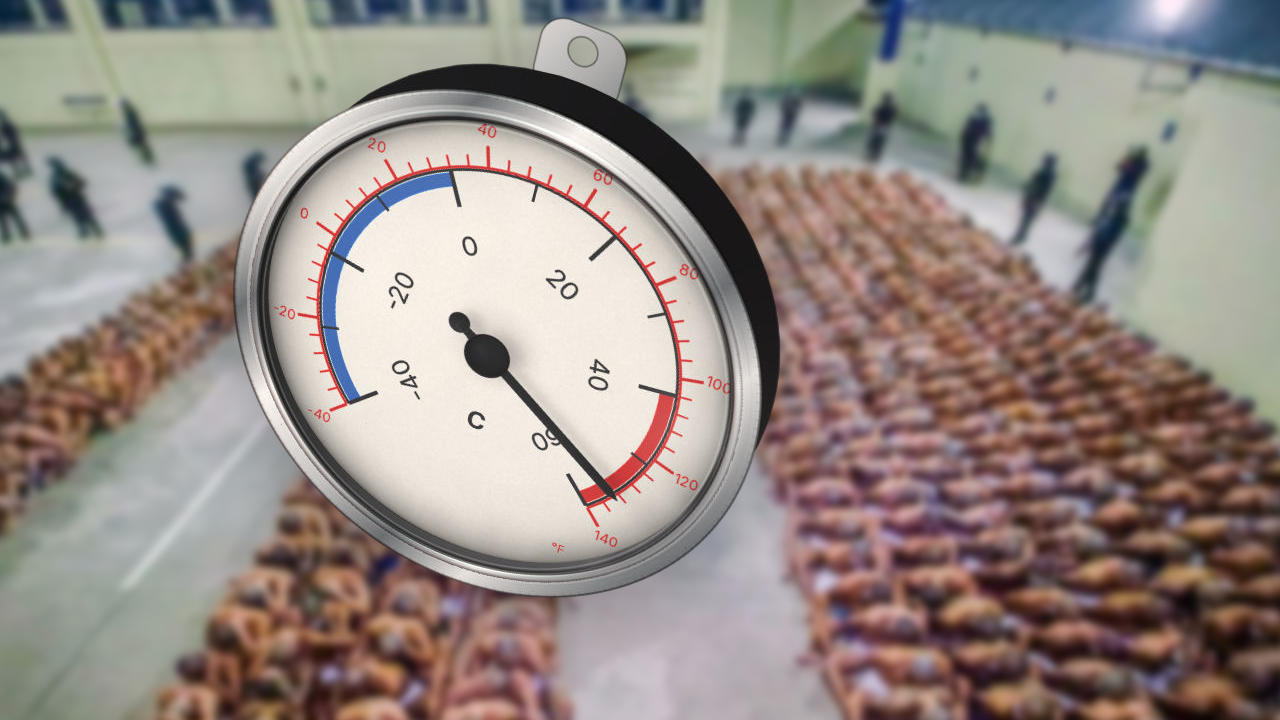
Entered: 55 °C
